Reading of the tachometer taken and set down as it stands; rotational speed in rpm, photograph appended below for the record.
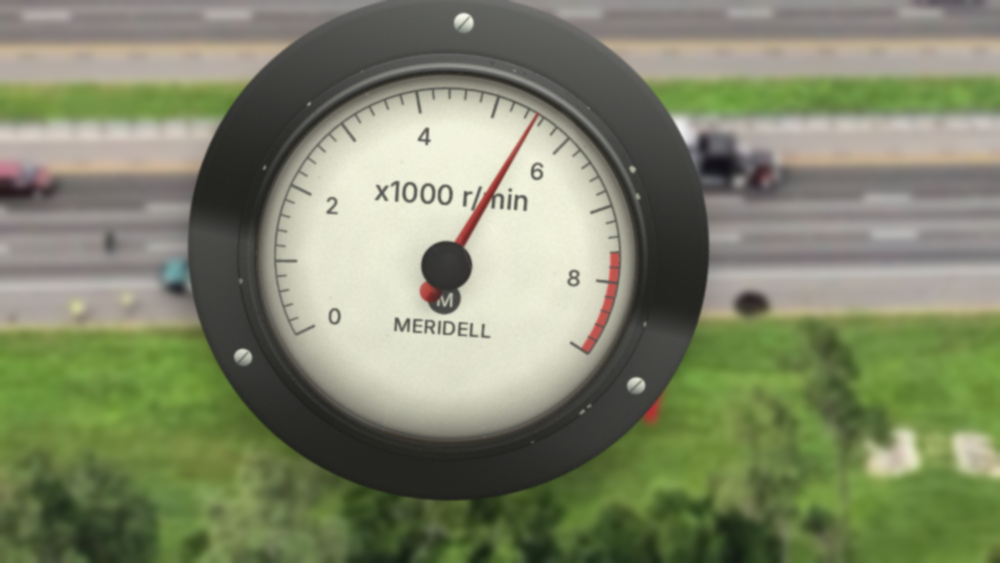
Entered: 5500 rpm
